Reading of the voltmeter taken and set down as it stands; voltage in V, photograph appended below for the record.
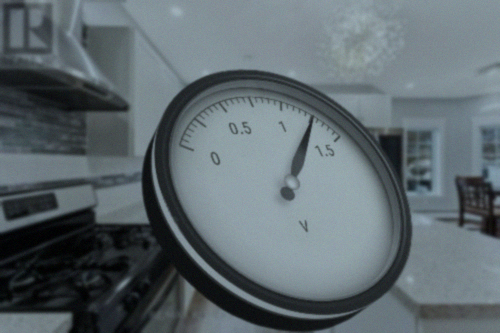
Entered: 1.25 V
